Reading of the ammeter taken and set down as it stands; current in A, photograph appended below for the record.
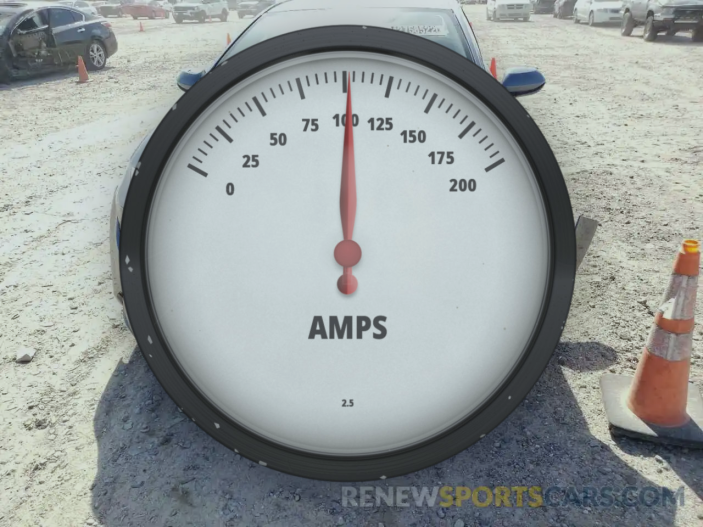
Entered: 102.5 A
